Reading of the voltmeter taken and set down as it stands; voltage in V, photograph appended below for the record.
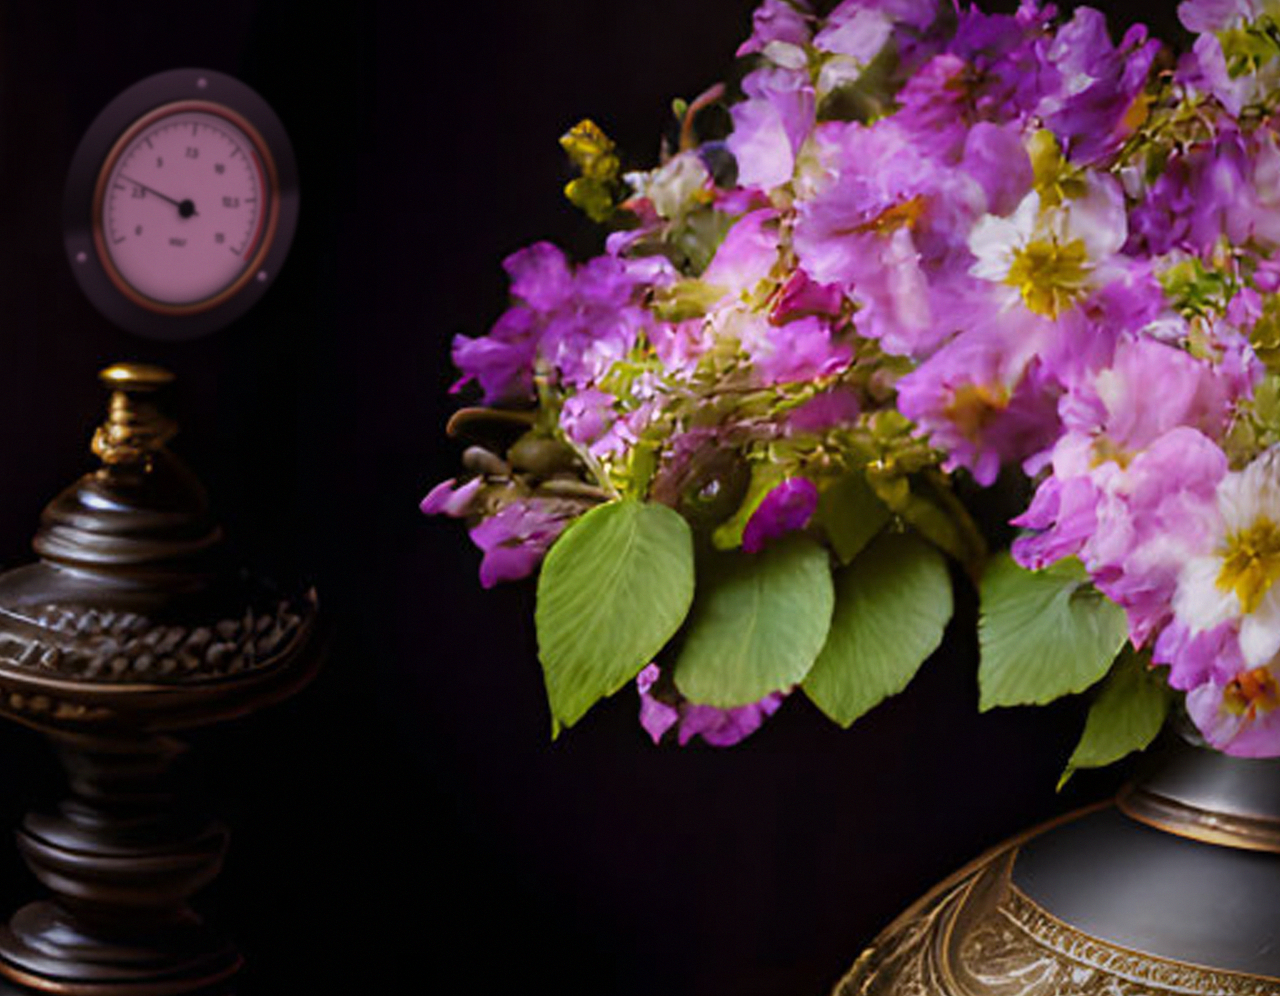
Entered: 3 V
